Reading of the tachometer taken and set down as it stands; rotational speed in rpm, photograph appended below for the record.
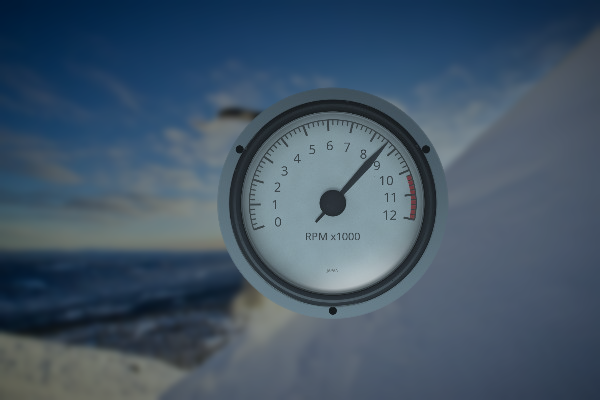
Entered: 8600 rpm
